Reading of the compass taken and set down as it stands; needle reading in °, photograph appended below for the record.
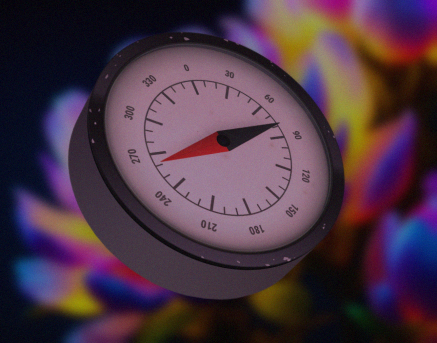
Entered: 260 °
